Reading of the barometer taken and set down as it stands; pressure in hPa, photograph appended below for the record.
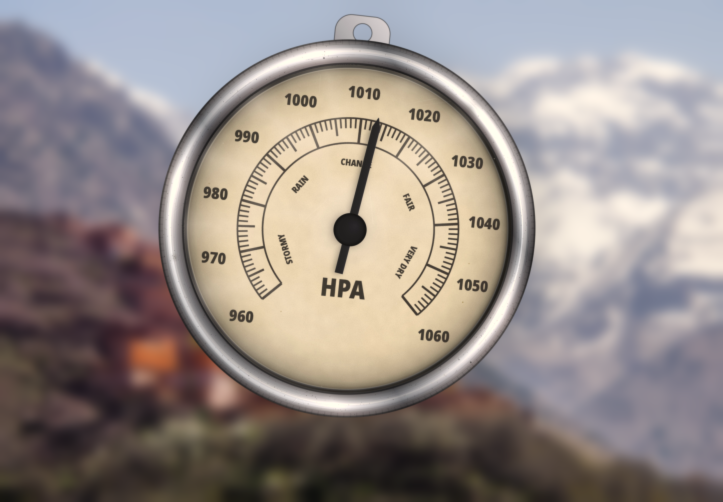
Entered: 1013 hPa
